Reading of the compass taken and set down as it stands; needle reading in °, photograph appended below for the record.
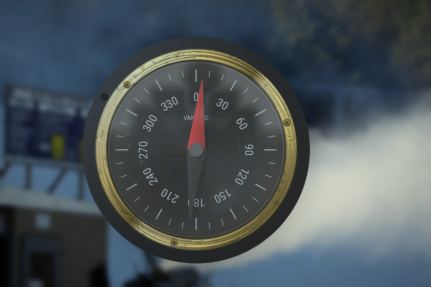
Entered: 5 °
